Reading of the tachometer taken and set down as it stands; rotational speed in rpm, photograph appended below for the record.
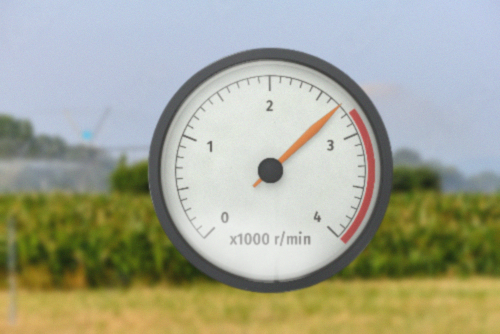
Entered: 2700 rpm
